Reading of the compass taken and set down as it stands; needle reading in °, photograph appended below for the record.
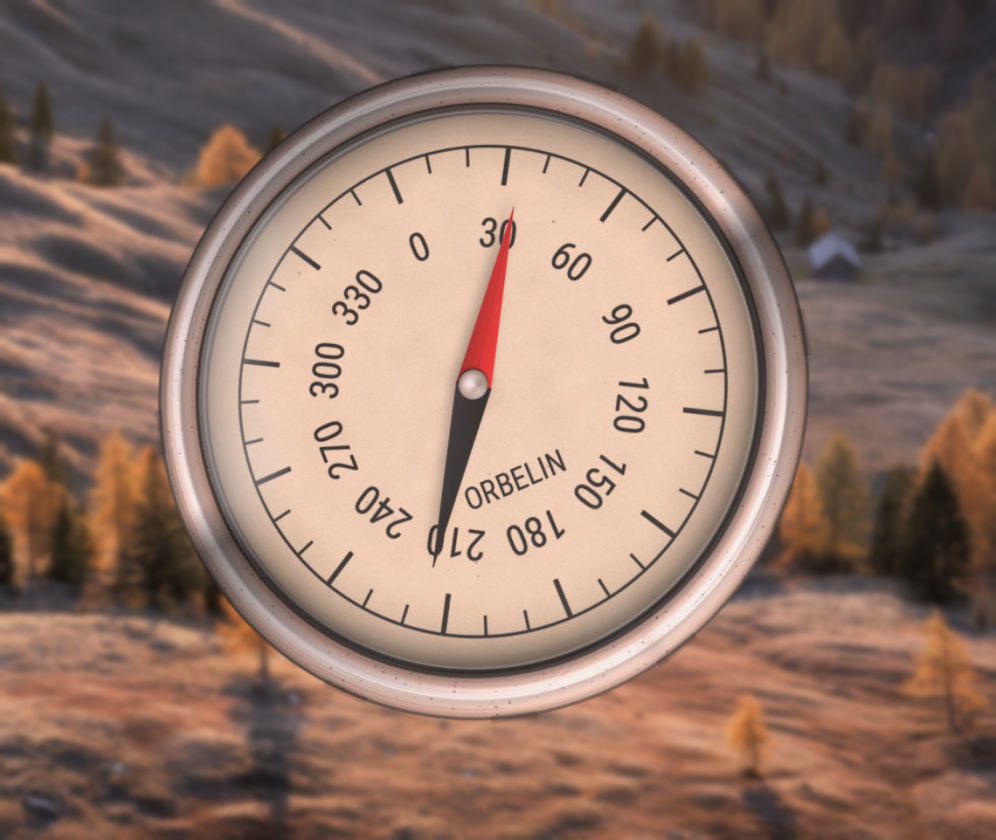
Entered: 35 °
